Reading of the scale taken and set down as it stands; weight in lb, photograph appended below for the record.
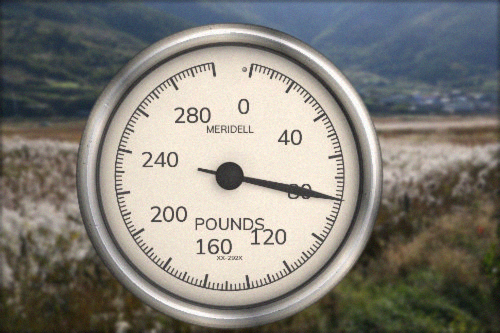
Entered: 80 lb
